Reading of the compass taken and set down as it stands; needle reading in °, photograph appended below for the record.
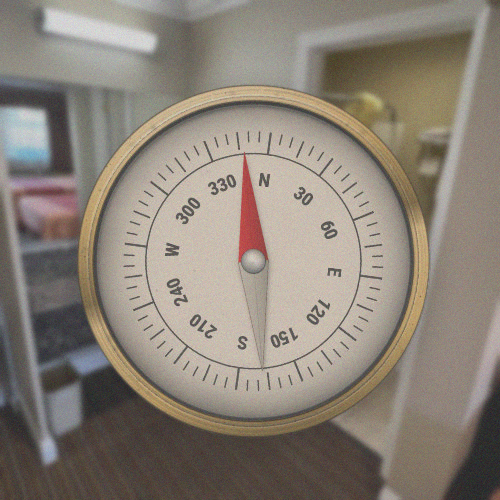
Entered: 347.5 °
